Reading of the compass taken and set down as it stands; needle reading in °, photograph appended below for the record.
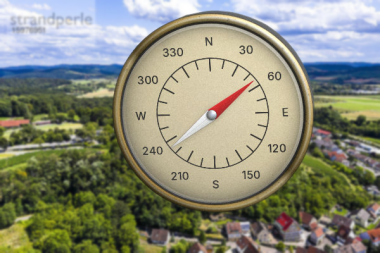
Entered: 52.5 °
